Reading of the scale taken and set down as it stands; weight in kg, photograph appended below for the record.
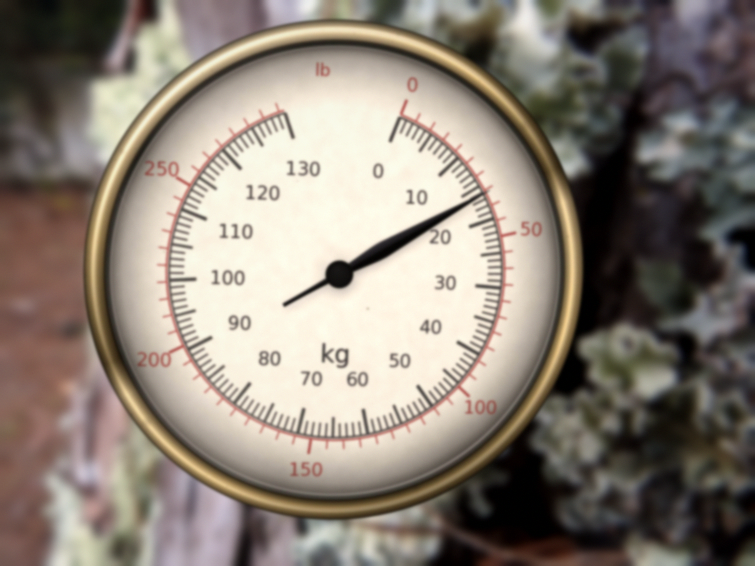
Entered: 16 kg
